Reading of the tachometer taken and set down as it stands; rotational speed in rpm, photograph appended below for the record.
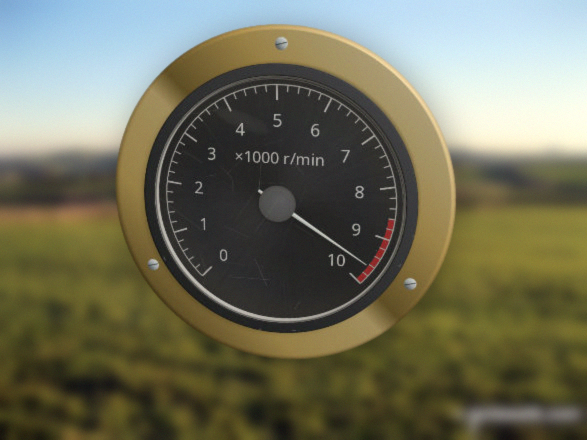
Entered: 9600 rpm
